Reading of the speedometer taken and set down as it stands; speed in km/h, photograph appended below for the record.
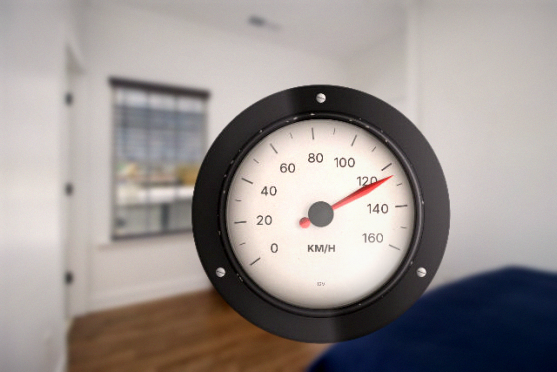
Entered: 125 km/h
